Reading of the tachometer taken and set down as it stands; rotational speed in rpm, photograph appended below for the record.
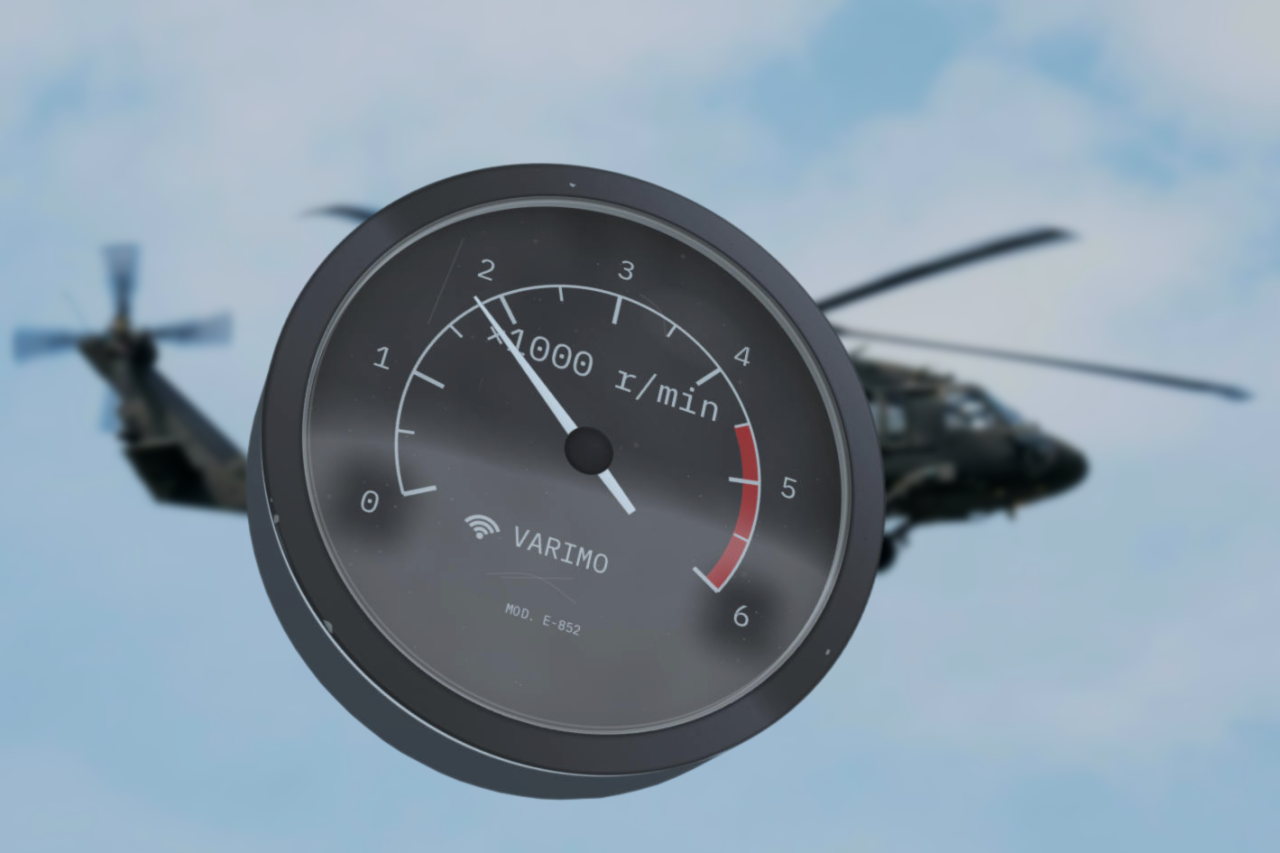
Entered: 1750 rpm
